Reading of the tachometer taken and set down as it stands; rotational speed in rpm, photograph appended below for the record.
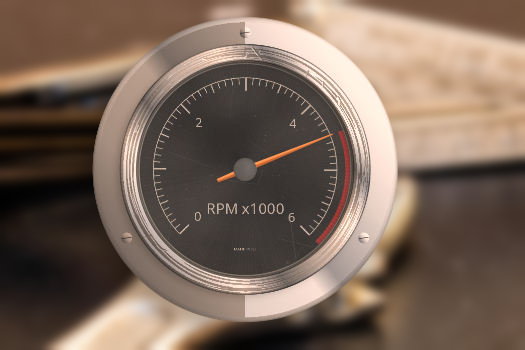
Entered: 4500 rpm
